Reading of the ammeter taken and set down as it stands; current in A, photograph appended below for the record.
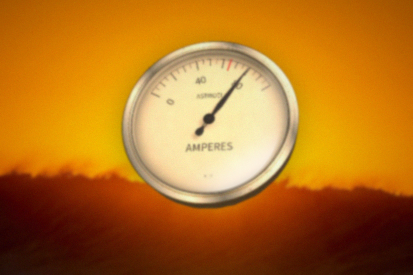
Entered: 80 A
